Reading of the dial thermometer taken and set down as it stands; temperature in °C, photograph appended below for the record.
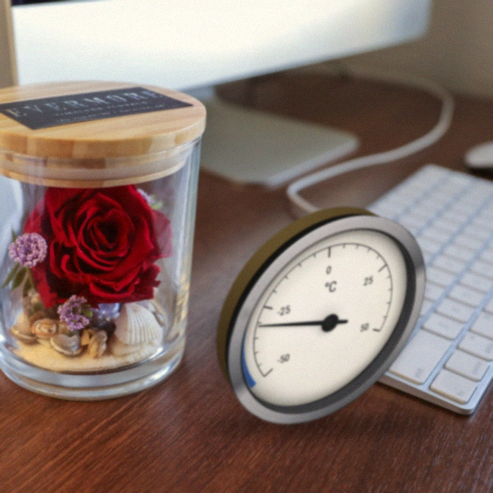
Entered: -30 °C
